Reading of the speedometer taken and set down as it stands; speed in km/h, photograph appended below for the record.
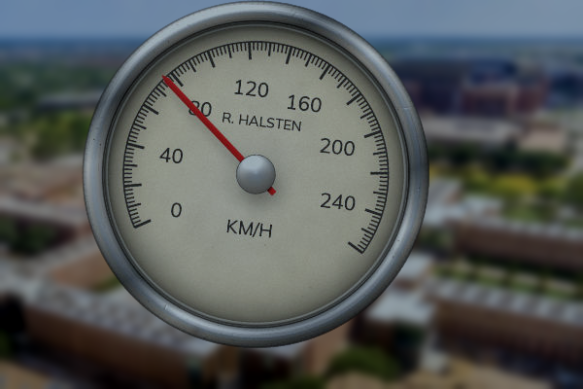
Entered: 76 km/h
